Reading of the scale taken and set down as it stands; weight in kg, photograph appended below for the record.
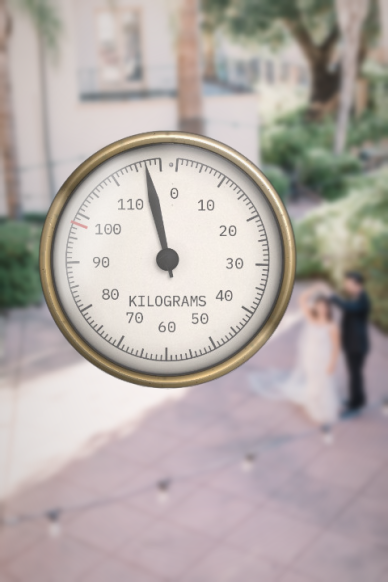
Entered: 117 kg
